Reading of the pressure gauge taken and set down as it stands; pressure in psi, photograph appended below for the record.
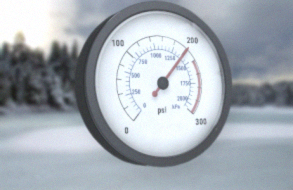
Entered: 200 psi
